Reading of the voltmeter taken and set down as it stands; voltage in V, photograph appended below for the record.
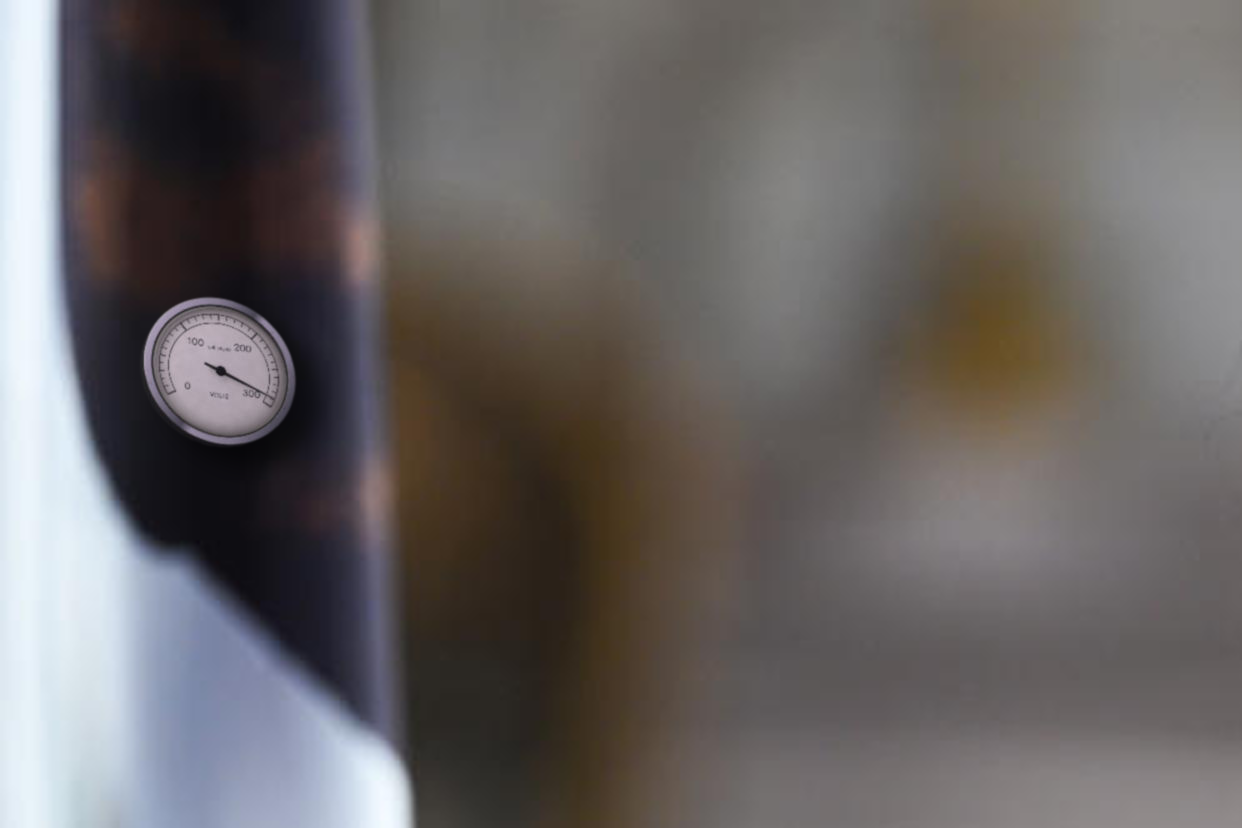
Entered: 290 V
